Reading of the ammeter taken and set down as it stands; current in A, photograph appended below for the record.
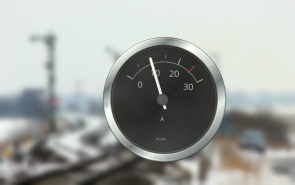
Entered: 10 A
